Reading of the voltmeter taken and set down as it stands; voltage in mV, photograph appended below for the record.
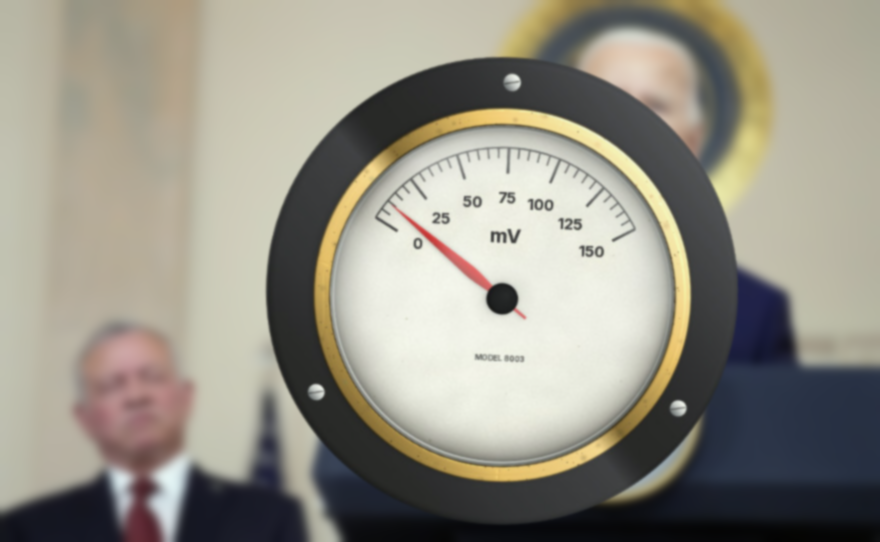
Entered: 10 mV
